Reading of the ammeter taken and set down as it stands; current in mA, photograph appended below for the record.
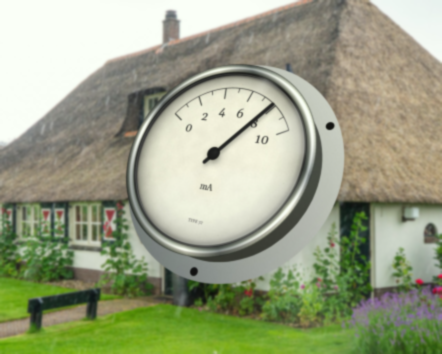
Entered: 8 mA
